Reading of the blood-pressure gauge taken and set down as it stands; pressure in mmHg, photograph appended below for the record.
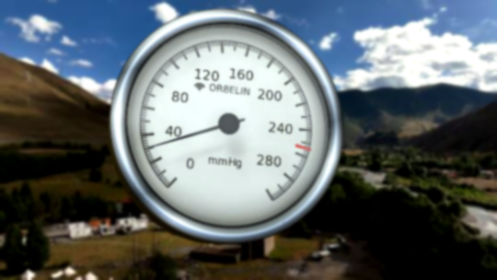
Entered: 30 mmHg
